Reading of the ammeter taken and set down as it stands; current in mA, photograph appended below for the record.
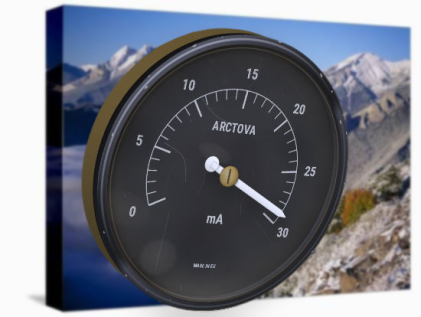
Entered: 29 mA
